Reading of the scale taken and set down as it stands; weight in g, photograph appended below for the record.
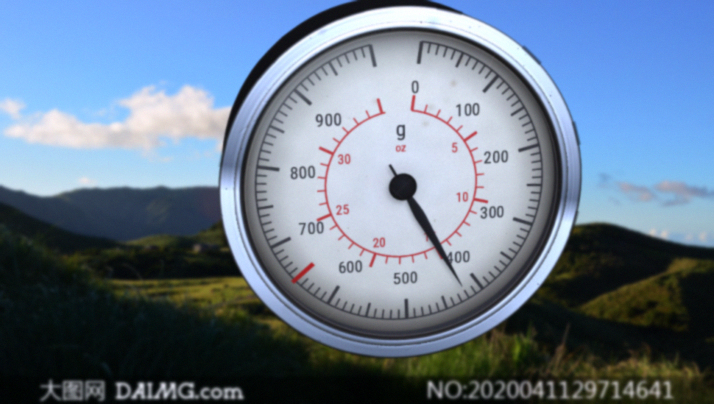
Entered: 420 g
